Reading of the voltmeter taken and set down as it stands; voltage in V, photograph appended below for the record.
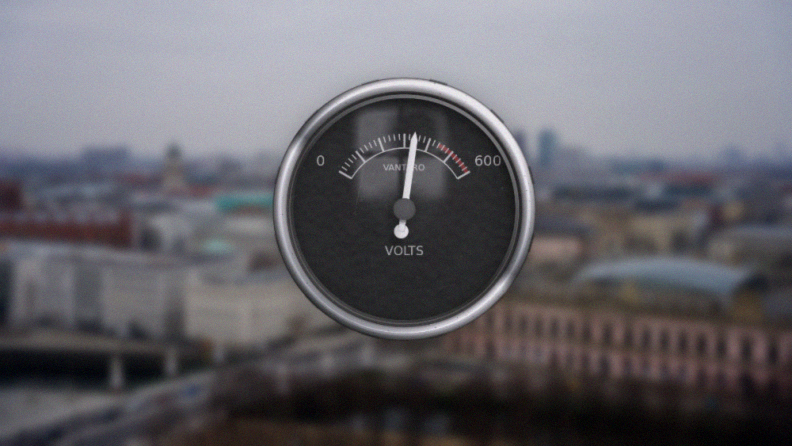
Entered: 340 V
